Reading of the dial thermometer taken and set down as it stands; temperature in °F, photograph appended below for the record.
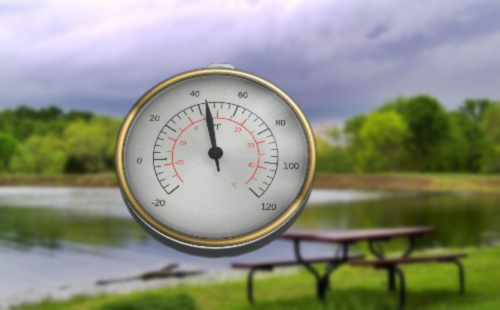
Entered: 44 °F
